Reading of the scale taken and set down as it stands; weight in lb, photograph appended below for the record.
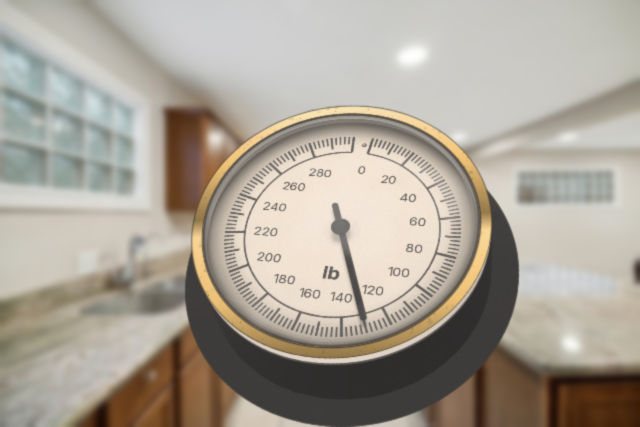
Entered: 130 lb
